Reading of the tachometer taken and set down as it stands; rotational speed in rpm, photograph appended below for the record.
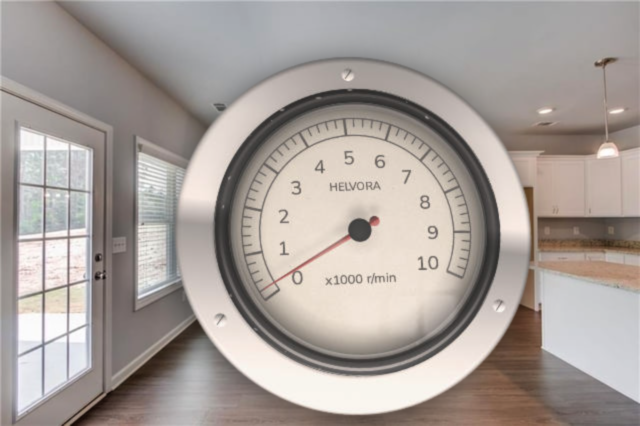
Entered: 200 rpm
